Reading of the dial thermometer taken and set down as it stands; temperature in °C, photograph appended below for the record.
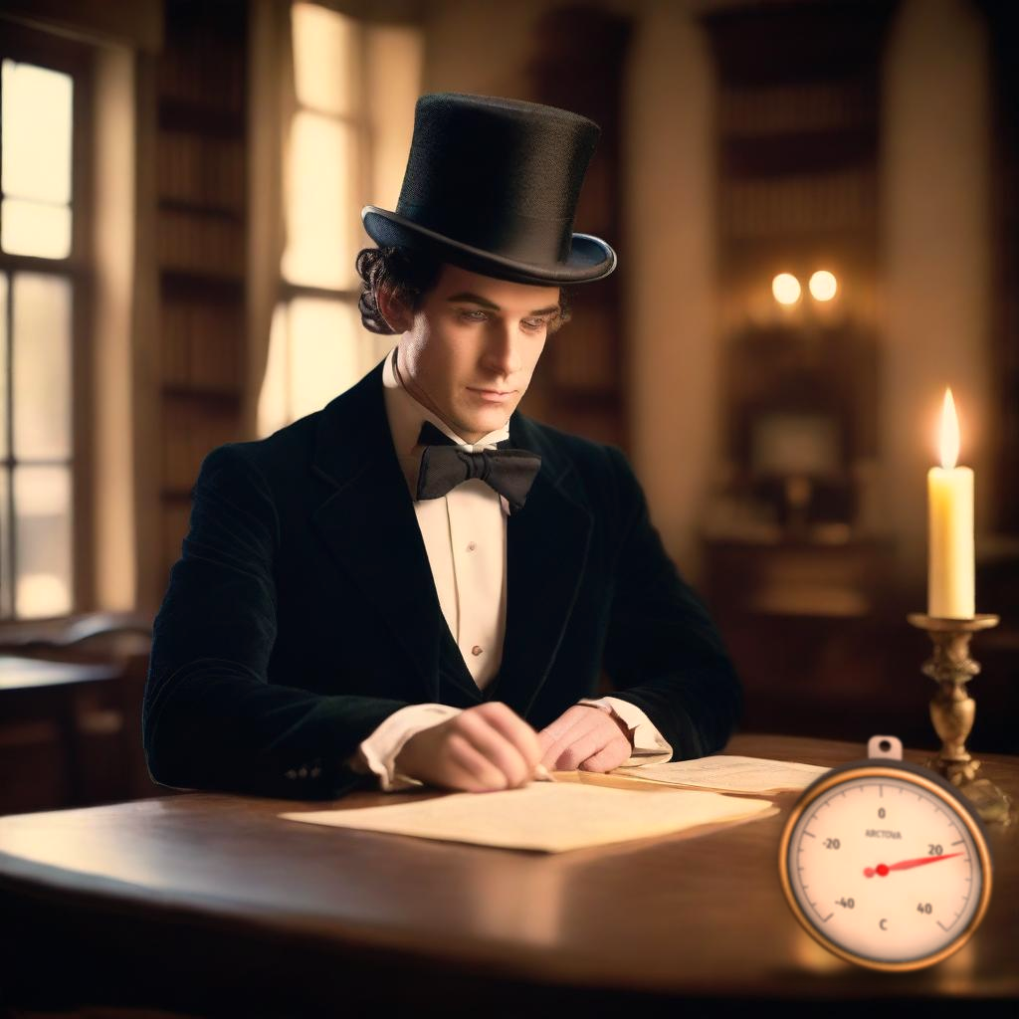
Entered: 22 °C
